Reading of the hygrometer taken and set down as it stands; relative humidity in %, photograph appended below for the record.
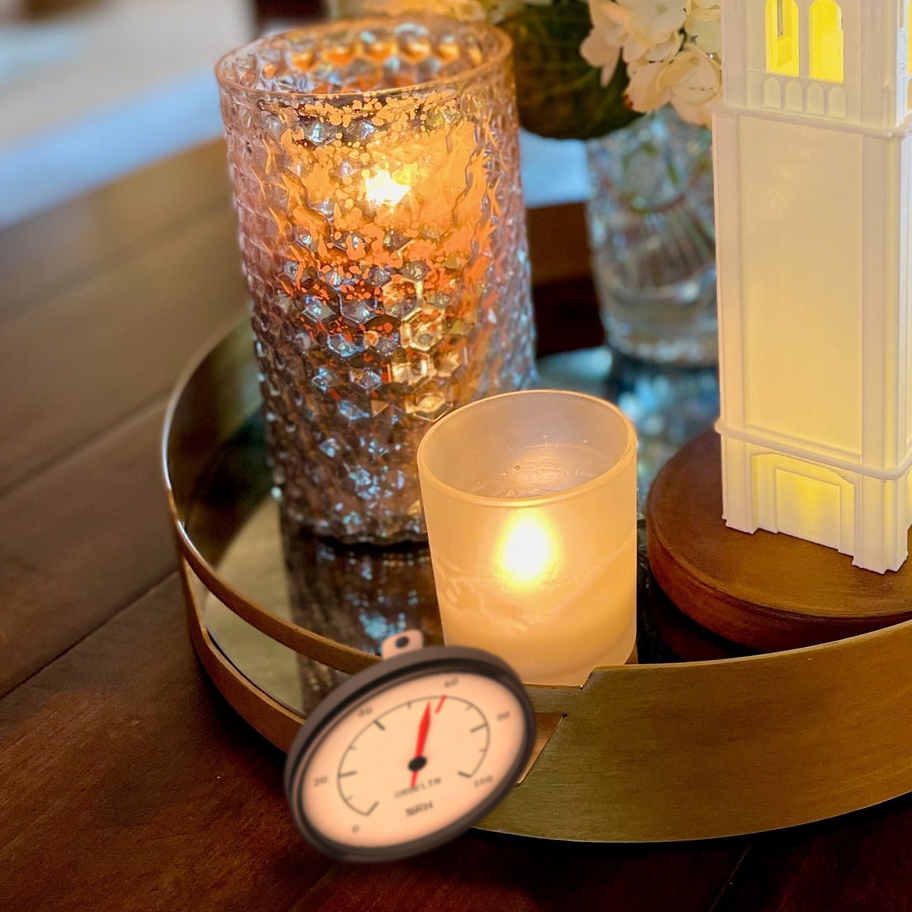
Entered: 55 %
